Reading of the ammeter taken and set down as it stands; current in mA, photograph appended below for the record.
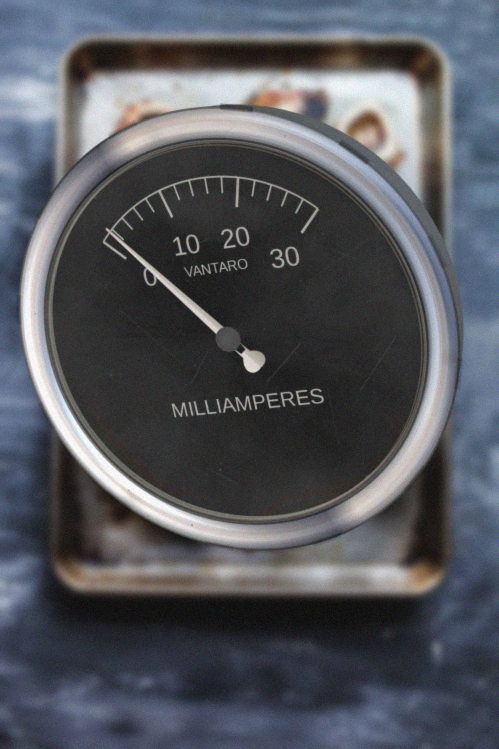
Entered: 2 mA
